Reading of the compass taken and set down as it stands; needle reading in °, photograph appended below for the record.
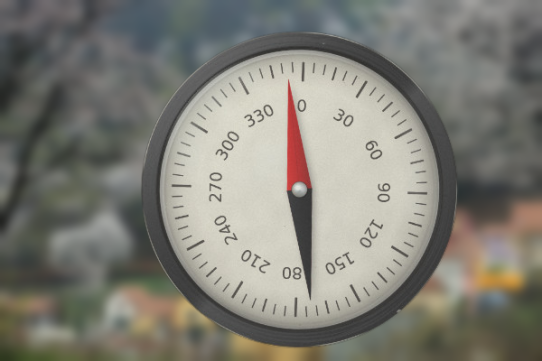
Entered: 352.5 °
